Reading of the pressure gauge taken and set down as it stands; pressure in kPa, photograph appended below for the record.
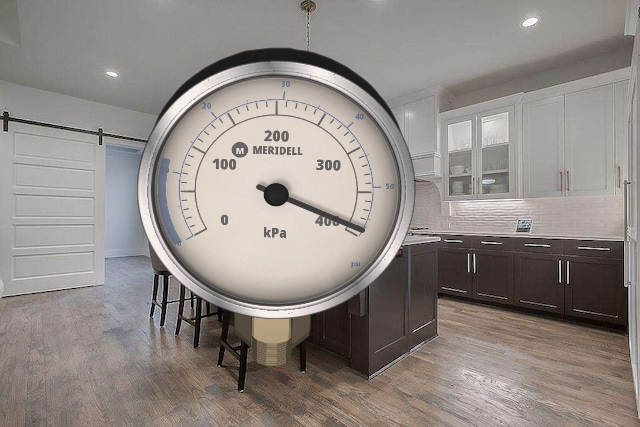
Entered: 390 kPa
